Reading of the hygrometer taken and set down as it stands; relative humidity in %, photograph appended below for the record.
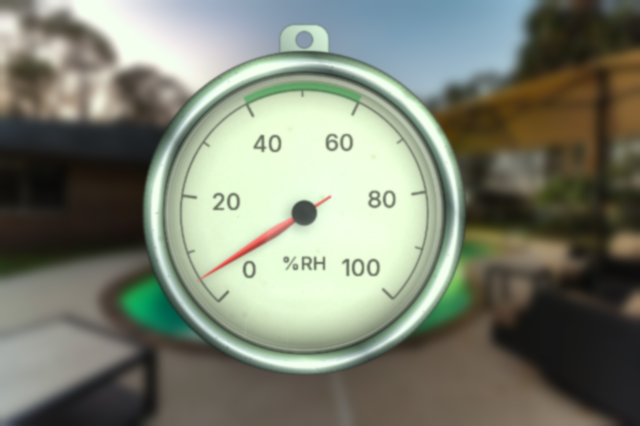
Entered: 5 %
